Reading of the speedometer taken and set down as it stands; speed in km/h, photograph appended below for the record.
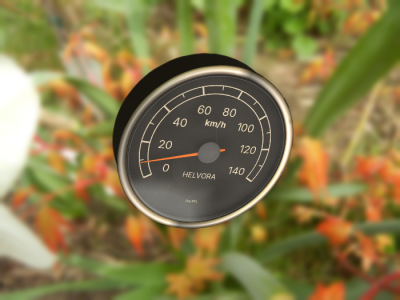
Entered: 10 km/h
